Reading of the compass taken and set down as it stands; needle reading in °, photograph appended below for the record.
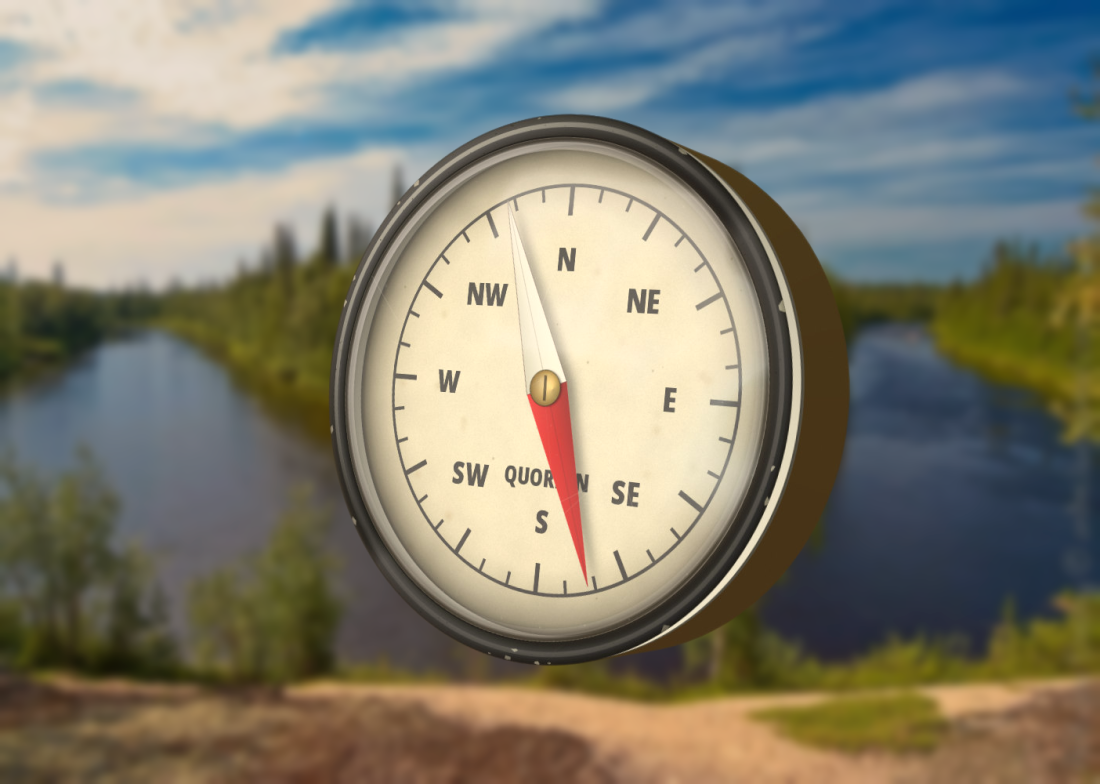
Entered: 160 °
